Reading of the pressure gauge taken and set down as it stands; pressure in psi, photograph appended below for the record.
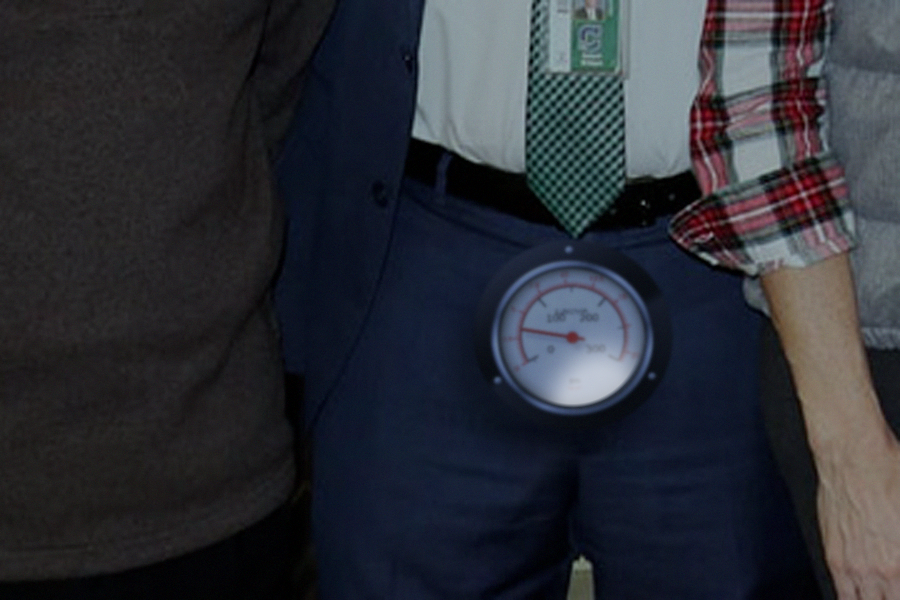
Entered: 50 psi
